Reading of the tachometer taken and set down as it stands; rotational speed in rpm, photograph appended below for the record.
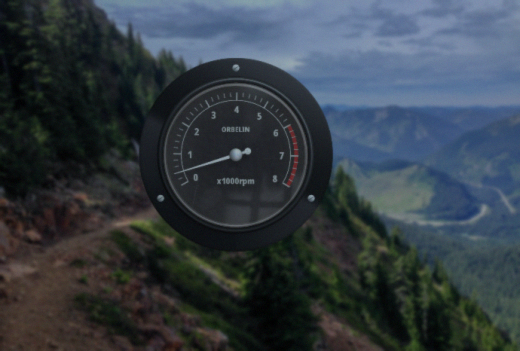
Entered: 400 rpm
